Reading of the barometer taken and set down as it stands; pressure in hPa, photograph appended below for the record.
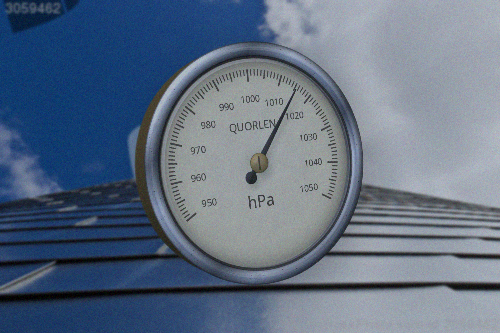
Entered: 1015 hPa
